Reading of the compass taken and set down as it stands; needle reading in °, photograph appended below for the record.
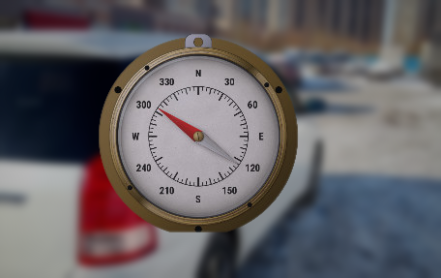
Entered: 305 °
